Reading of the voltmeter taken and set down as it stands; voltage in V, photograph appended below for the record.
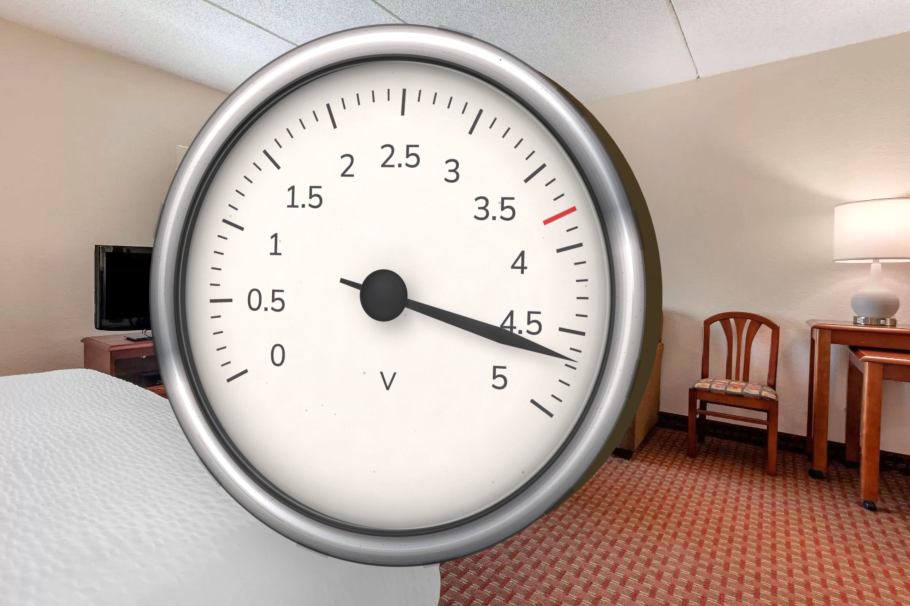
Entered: 4.65 V
